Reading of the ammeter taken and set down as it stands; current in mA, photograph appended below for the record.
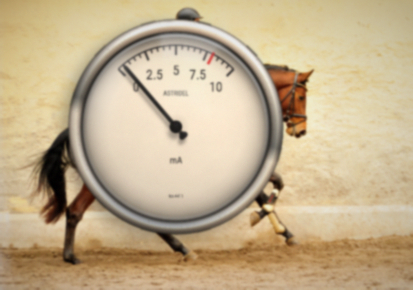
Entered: 0.5 mA
